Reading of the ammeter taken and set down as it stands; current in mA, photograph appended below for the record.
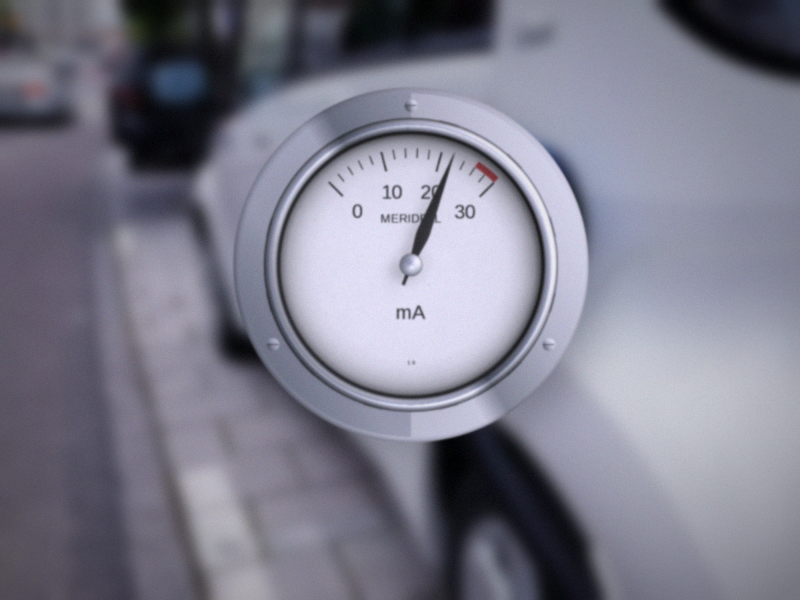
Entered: 22 mA
